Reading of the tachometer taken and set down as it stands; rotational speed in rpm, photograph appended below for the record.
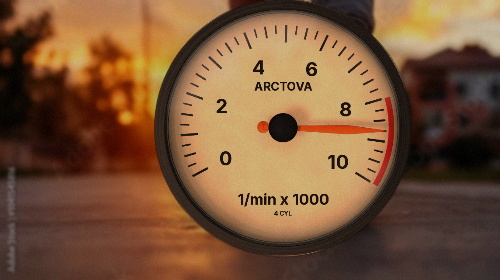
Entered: 8750 rpm
